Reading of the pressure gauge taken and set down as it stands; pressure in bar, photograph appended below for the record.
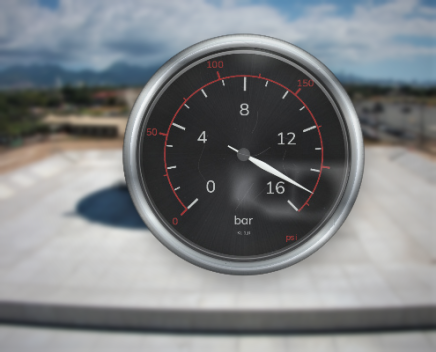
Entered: 15 bar
